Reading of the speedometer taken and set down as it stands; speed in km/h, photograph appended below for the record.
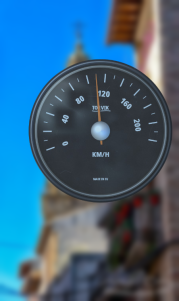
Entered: 110 km/h
